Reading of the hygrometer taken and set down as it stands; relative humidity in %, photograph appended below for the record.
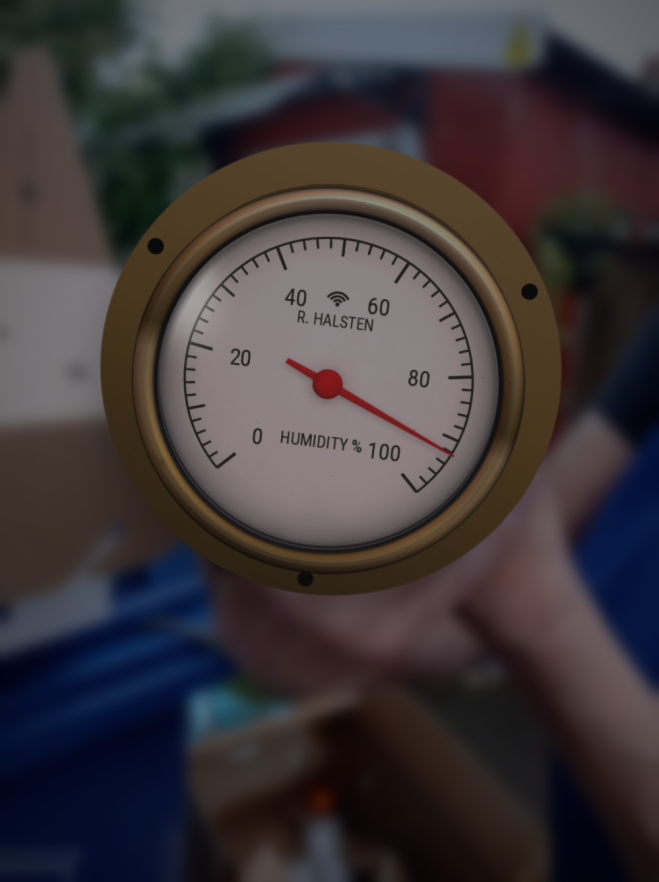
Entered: 92 %
